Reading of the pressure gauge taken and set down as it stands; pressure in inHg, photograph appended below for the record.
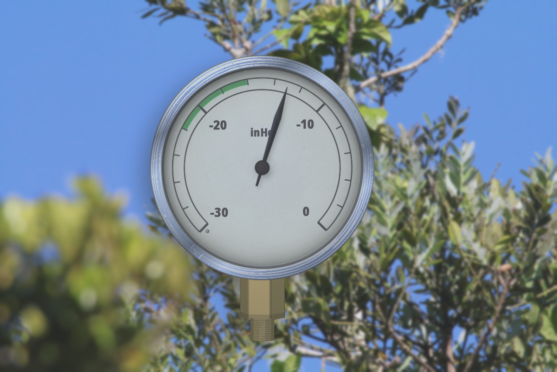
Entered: -13 inHg
